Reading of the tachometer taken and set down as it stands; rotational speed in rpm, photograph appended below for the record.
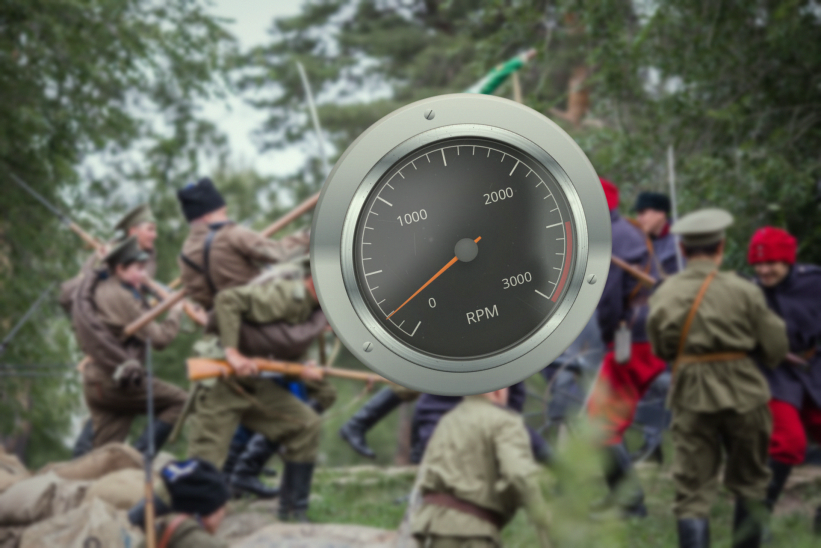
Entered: 200 rpm
